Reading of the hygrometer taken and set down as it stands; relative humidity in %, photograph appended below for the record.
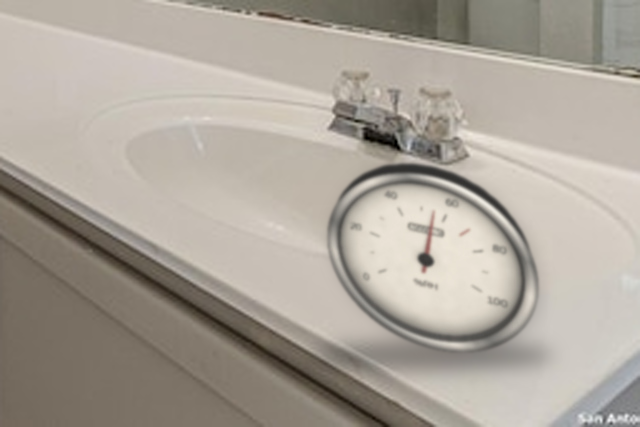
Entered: 55 %
